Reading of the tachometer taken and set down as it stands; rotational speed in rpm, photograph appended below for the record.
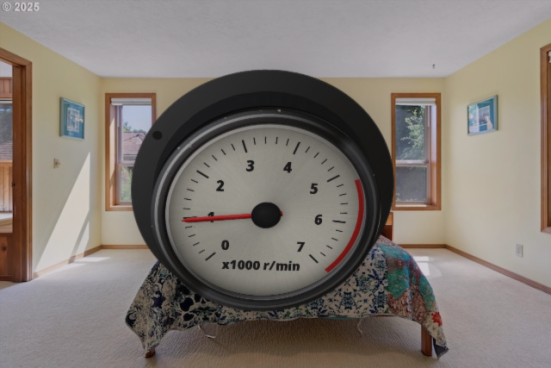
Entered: 1000 rpm
